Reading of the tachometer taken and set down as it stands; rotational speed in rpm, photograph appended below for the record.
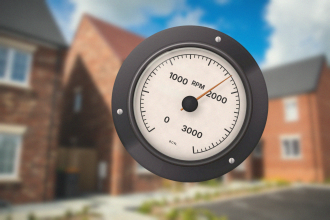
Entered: 1800 rpm
